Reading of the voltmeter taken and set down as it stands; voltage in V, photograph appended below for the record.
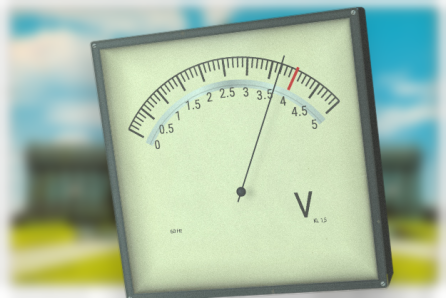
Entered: 3.7 V
